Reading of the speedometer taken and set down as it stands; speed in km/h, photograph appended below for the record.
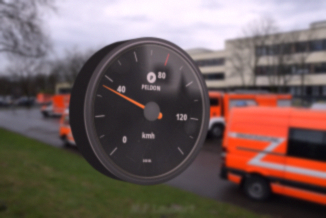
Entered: 35 km/h
